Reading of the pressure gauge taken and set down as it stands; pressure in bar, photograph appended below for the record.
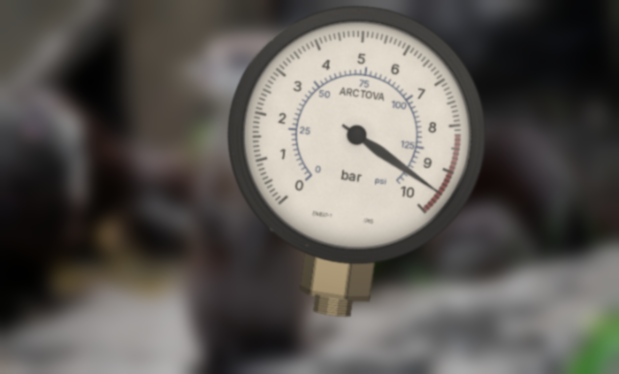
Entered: 9.5 bar
